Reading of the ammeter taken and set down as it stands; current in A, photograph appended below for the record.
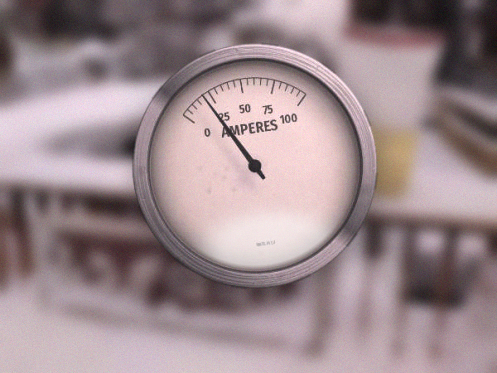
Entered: 20 A
